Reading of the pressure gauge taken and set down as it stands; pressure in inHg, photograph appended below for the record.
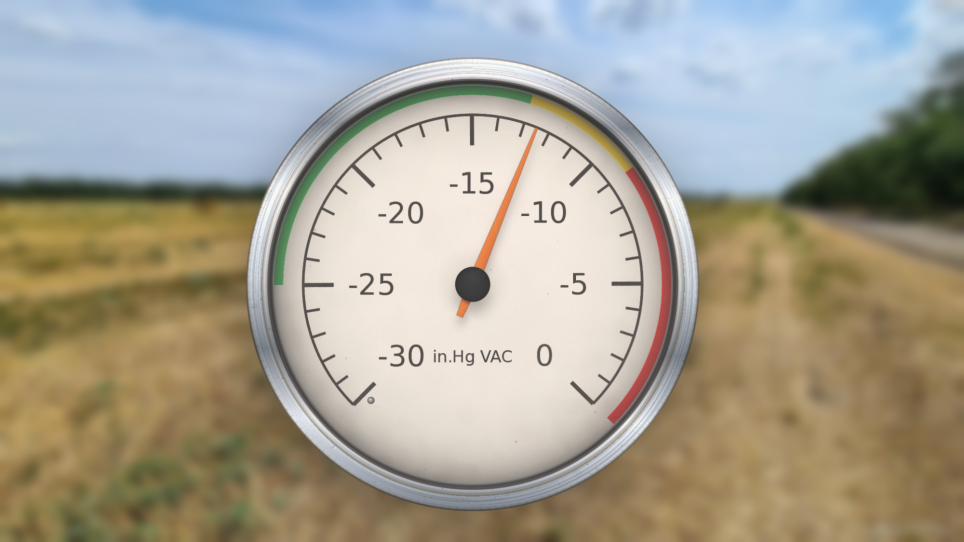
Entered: -12.5 inHg
